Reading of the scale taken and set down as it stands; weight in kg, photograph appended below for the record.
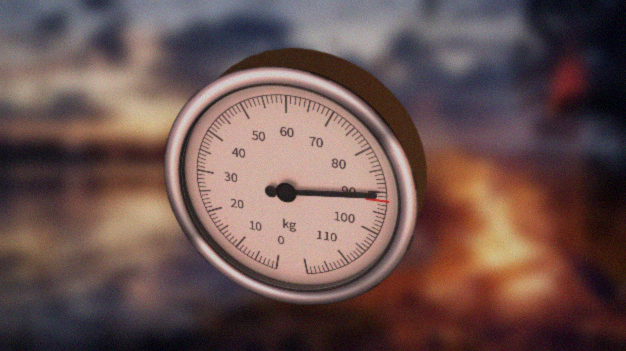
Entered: 90 kg
